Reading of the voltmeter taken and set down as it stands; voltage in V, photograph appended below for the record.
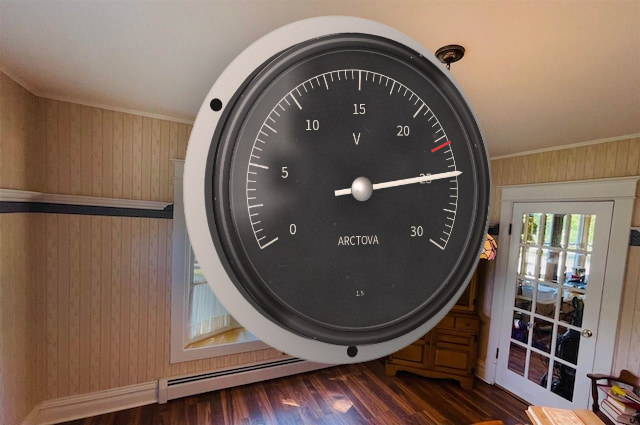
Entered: 25 V
